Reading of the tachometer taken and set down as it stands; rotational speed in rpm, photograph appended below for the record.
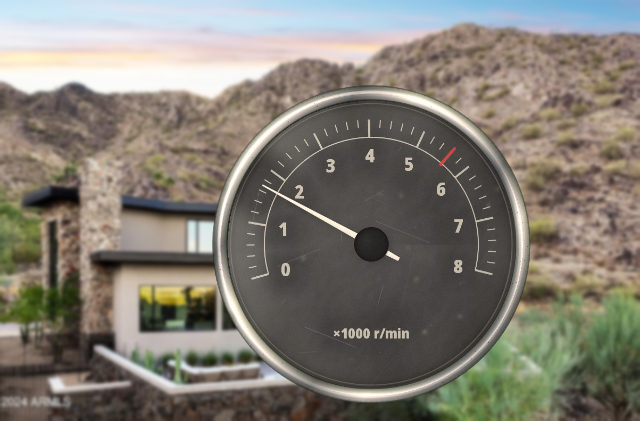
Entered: 1700 rpm
